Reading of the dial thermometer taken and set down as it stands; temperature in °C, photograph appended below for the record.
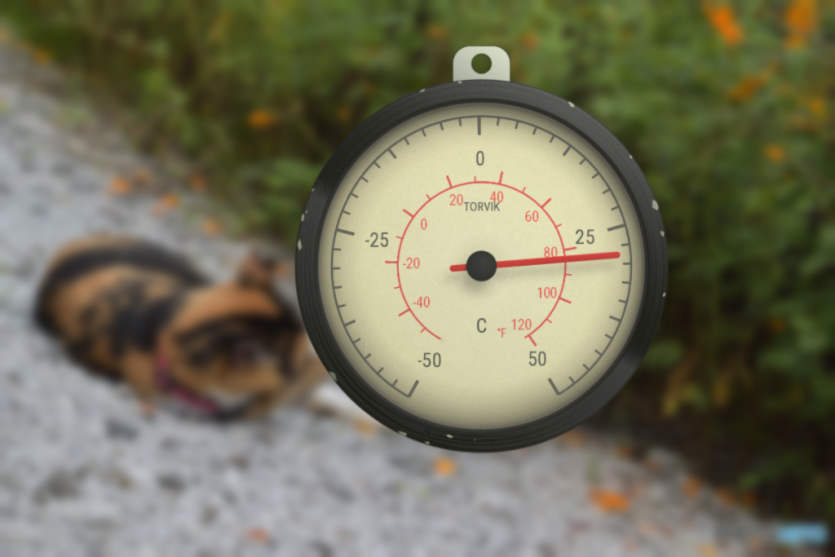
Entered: 28.75 °C
